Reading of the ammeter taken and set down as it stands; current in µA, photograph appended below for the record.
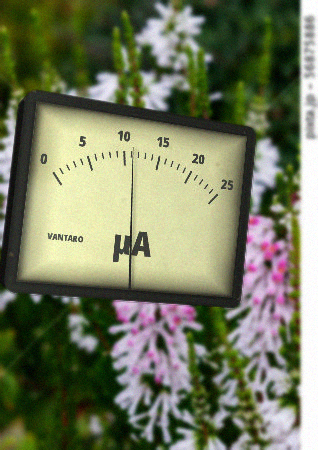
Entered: 11 µA
